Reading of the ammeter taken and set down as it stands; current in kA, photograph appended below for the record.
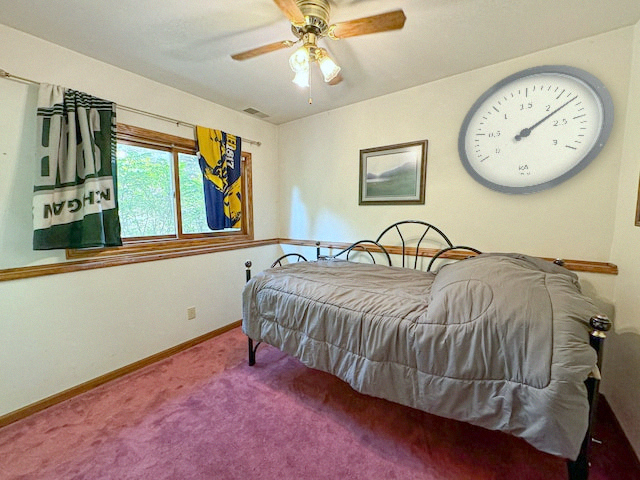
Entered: 2.2 kA
